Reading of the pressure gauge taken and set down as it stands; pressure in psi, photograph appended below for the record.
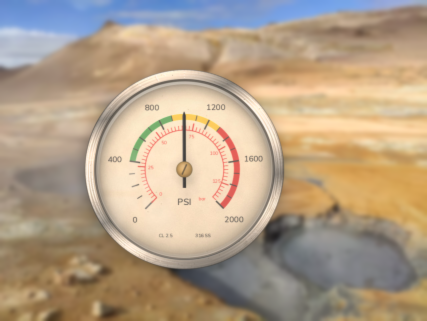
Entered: 1000 psi
